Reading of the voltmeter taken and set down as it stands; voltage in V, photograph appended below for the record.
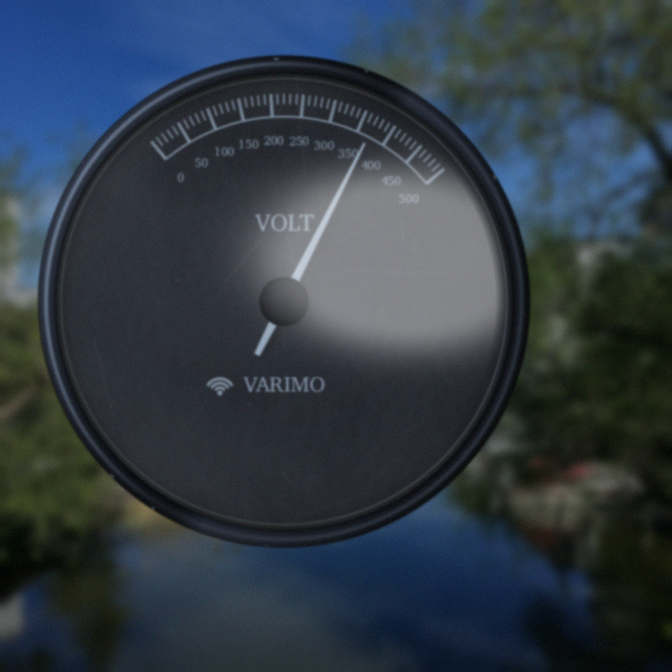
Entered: 370 V
